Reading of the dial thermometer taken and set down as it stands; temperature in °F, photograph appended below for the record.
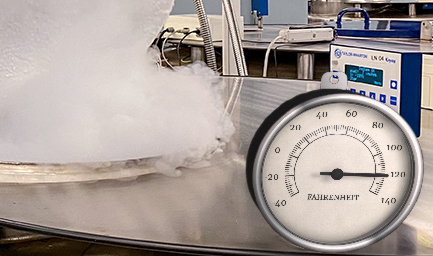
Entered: 120 °F
